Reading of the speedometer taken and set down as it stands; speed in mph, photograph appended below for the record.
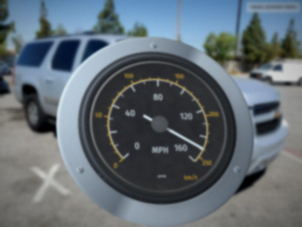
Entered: 150 mph
